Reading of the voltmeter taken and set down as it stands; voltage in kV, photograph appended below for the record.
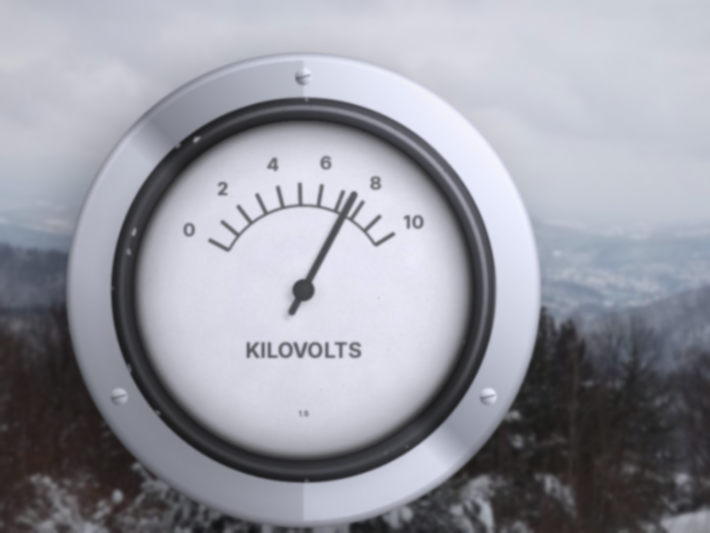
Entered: 7.5 kV
